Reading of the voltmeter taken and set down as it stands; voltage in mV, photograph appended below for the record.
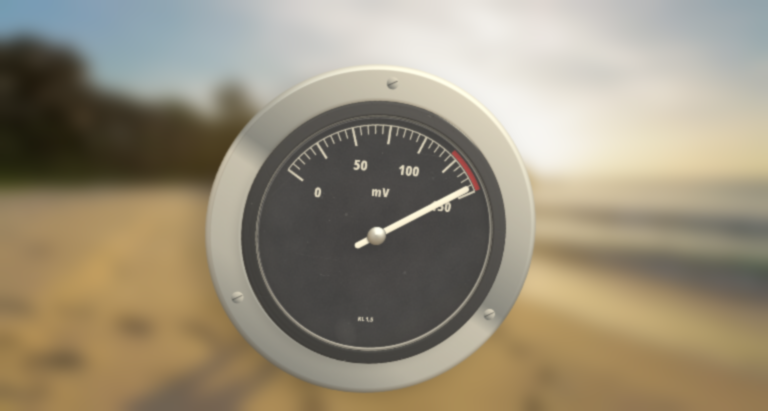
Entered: 145 mV
